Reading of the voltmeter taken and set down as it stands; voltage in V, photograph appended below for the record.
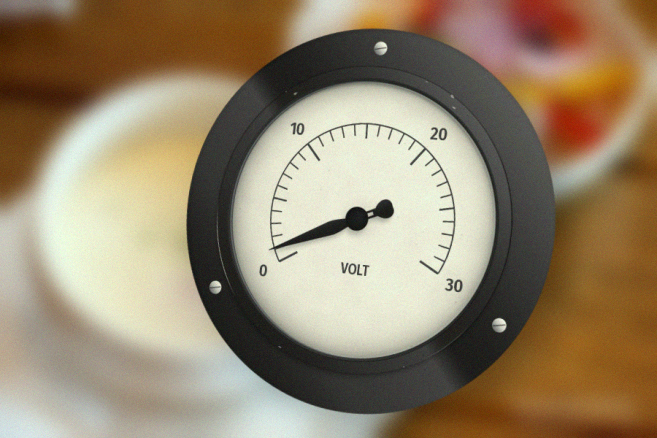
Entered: 1 V
